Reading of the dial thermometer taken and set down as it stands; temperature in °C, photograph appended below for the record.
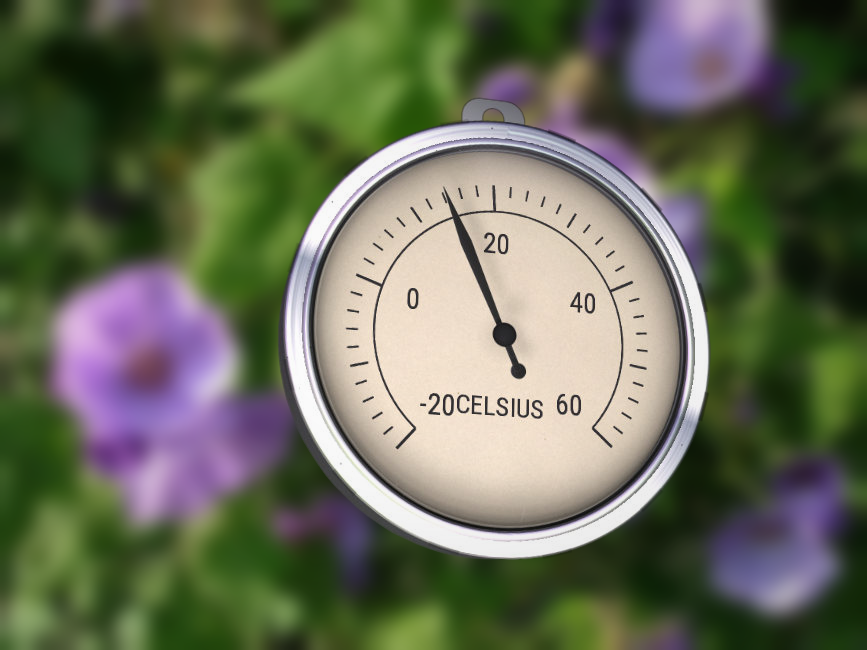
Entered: 14 °C
